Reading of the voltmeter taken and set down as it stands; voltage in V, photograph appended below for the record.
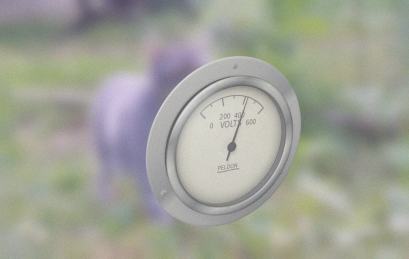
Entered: 400 V
